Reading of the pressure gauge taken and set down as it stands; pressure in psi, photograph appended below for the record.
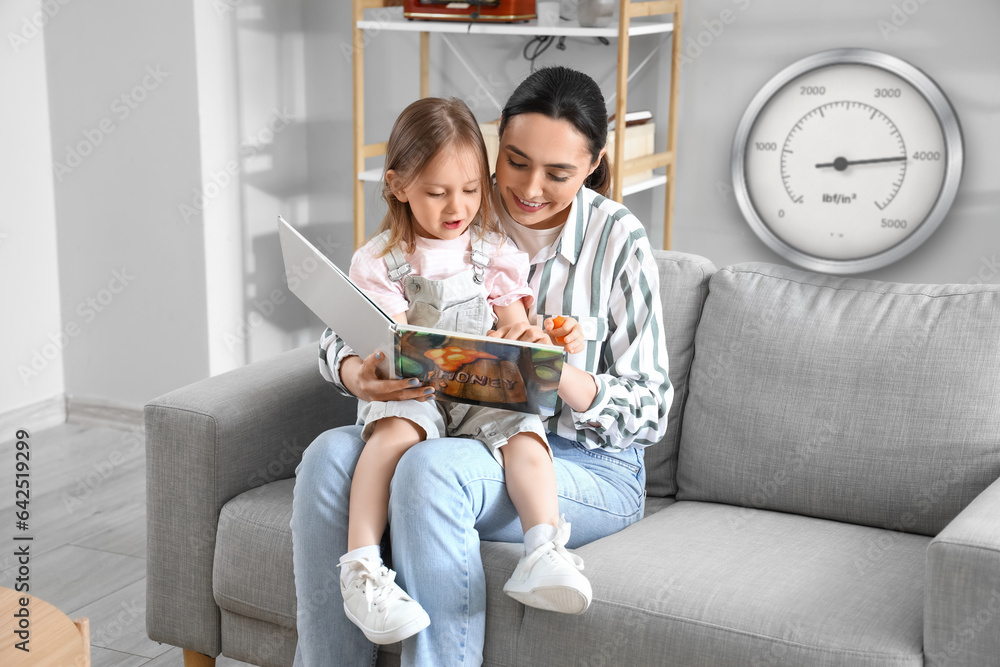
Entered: 4000 psi
